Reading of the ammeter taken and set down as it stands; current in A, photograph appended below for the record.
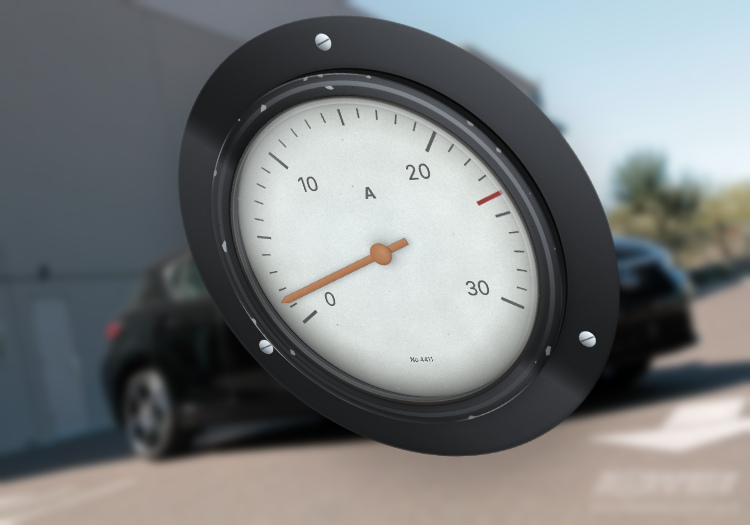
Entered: 1.5 A
